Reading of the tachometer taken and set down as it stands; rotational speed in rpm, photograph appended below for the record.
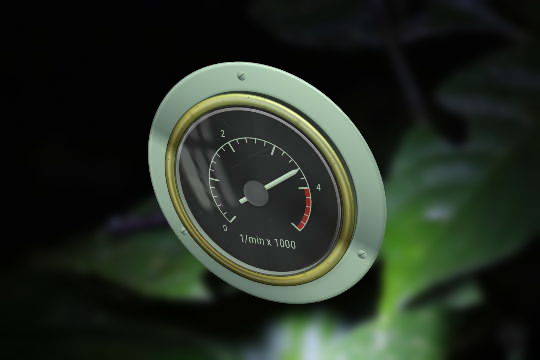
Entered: 3600 rpm
